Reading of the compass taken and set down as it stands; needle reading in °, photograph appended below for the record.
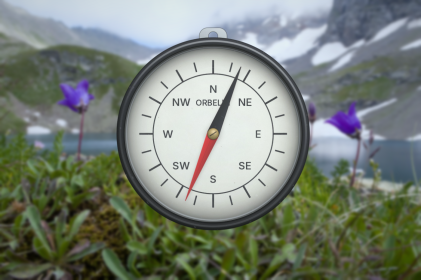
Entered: 202.5 °
